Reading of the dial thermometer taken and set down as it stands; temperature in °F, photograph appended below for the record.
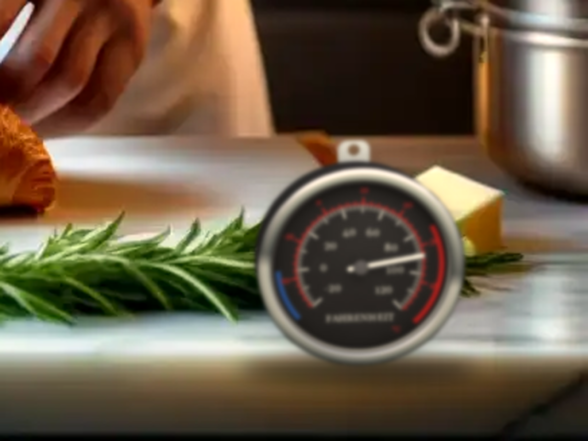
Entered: 90 °F
